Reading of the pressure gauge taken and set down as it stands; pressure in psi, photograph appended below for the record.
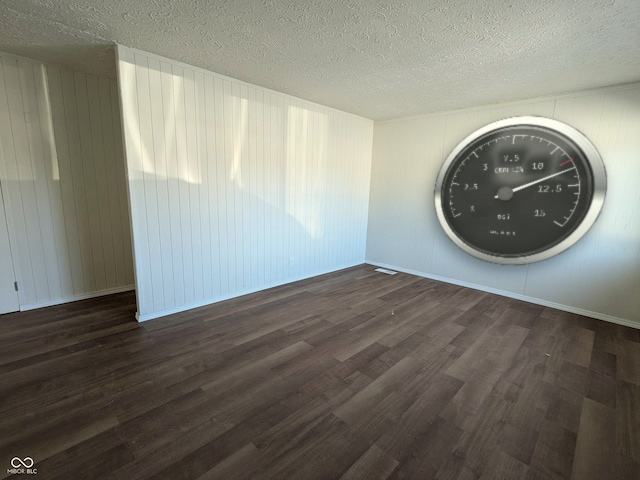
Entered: 11.5 psi
